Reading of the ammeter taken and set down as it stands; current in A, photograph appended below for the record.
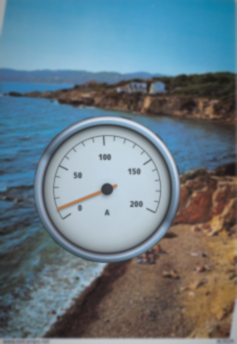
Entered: 10 A
